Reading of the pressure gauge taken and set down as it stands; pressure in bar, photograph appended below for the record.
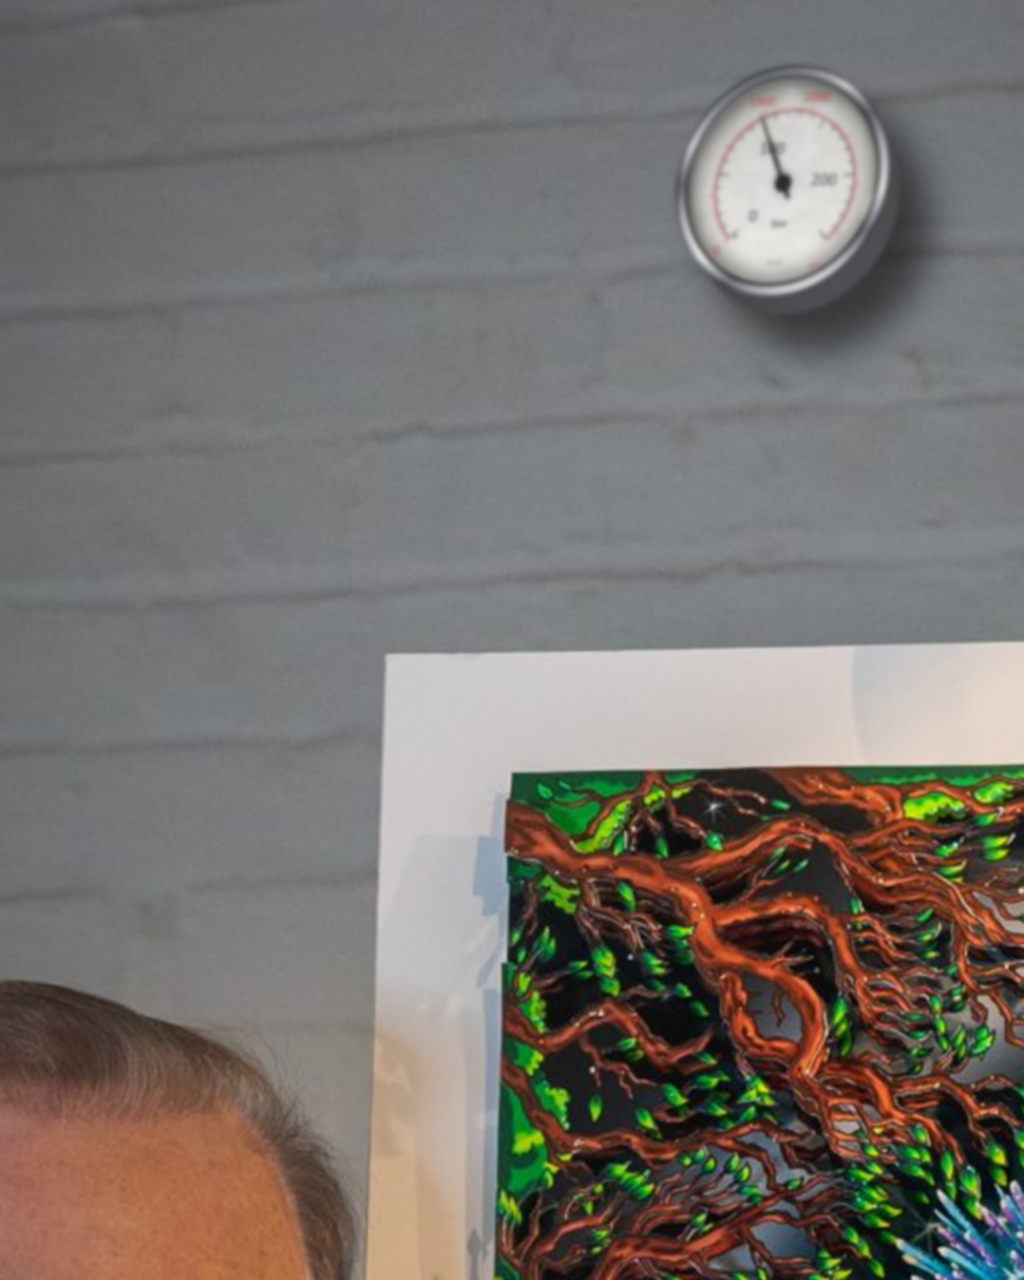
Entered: 100 bar
